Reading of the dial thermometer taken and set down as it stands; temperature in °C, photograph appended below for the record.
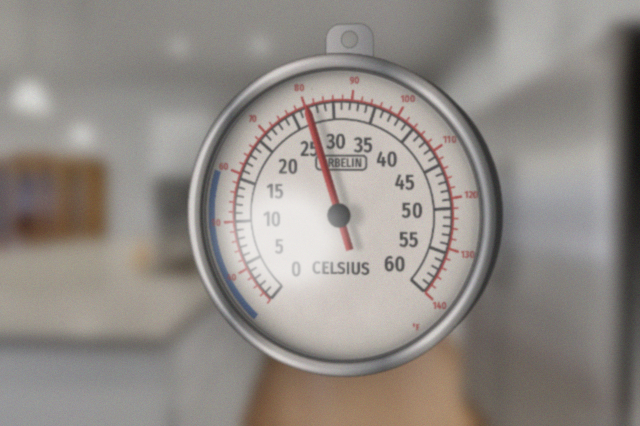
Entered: 27 °C
